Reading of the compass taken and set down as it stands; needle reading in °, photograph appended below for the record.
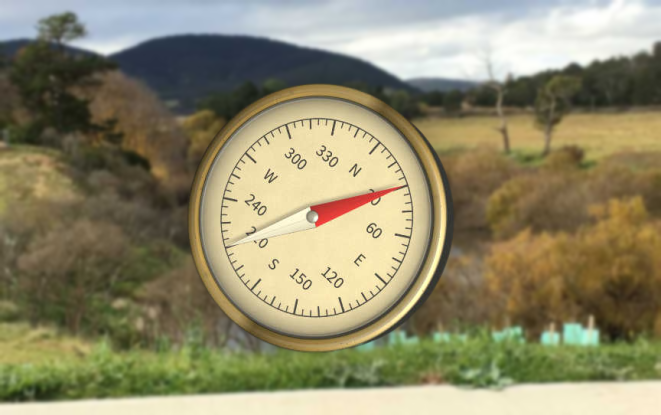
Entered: 30 °
